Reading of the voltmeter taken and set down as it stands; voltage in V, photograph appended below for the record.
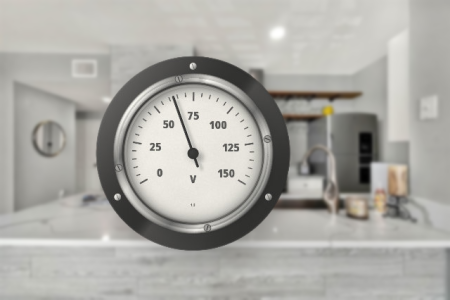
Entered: 62.5 V
